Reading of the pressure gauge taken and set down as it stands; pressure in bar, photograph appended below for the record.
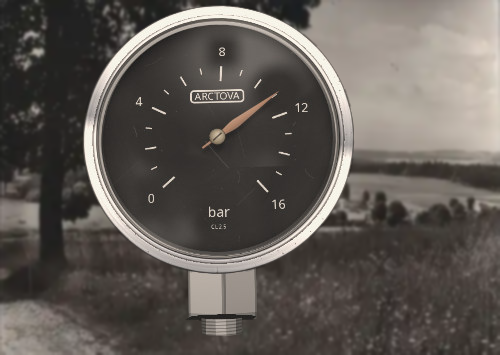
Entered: 11 bar
